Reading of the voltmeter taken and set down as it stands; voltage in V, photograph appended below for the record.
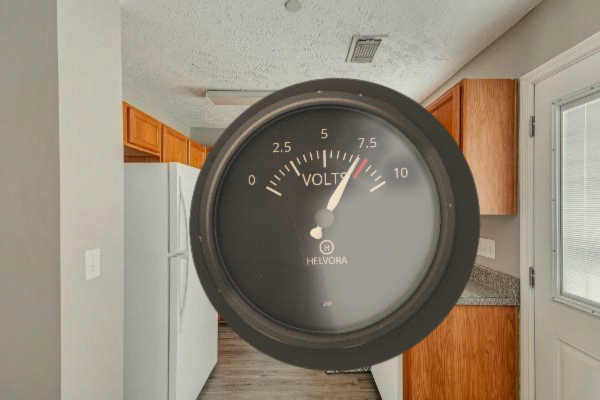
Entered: 7.5 V
